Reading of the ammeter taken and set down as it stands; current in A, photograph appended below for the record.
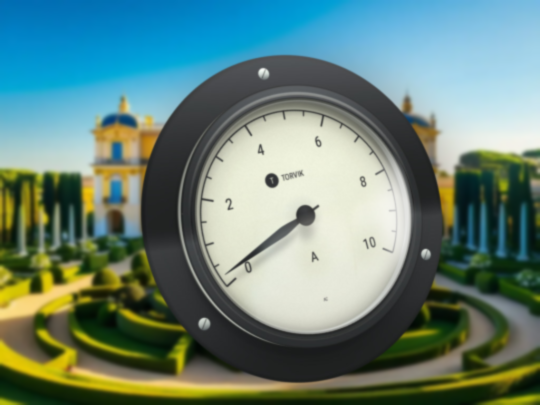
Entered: 0.25 A
